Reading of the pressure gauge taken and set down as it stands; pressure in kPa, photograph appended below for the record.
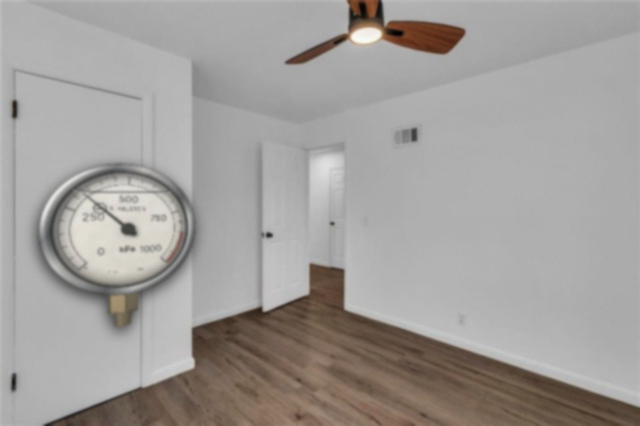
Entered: 325 kPa
